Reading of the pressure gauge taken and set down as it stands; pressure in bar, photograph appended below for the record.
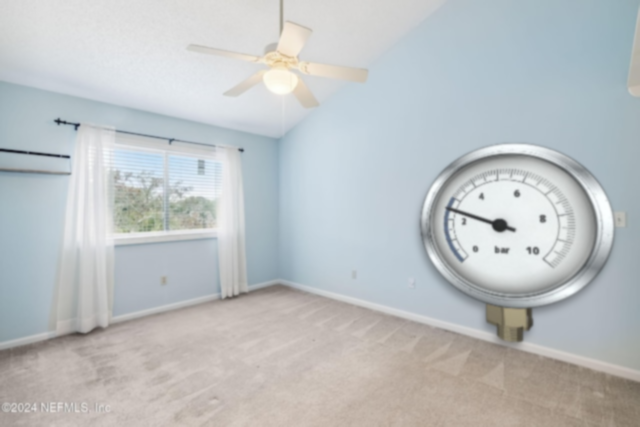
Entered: 2.5 bar
